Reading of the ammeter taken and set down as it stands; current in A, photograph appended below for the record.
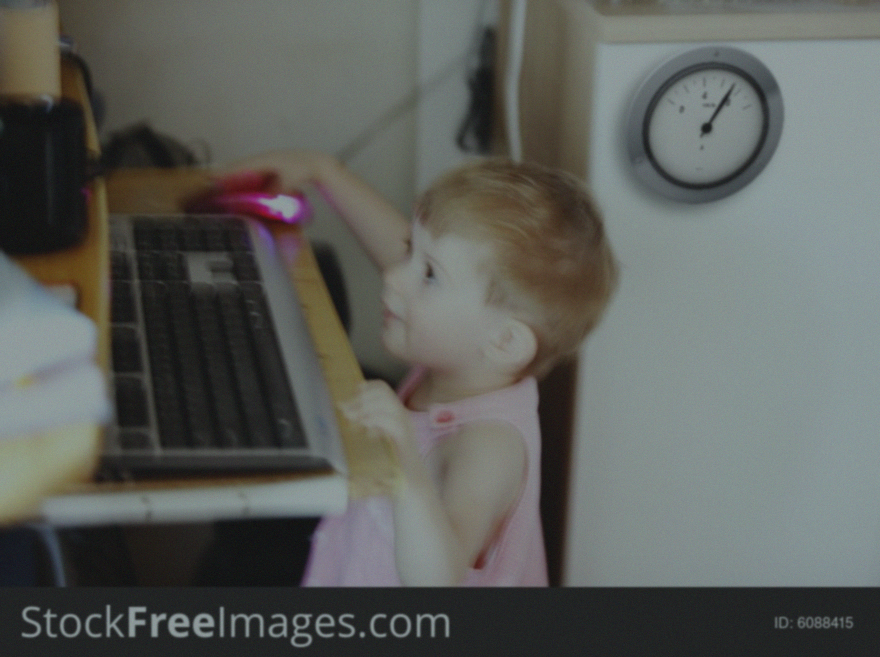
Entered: 7 A
